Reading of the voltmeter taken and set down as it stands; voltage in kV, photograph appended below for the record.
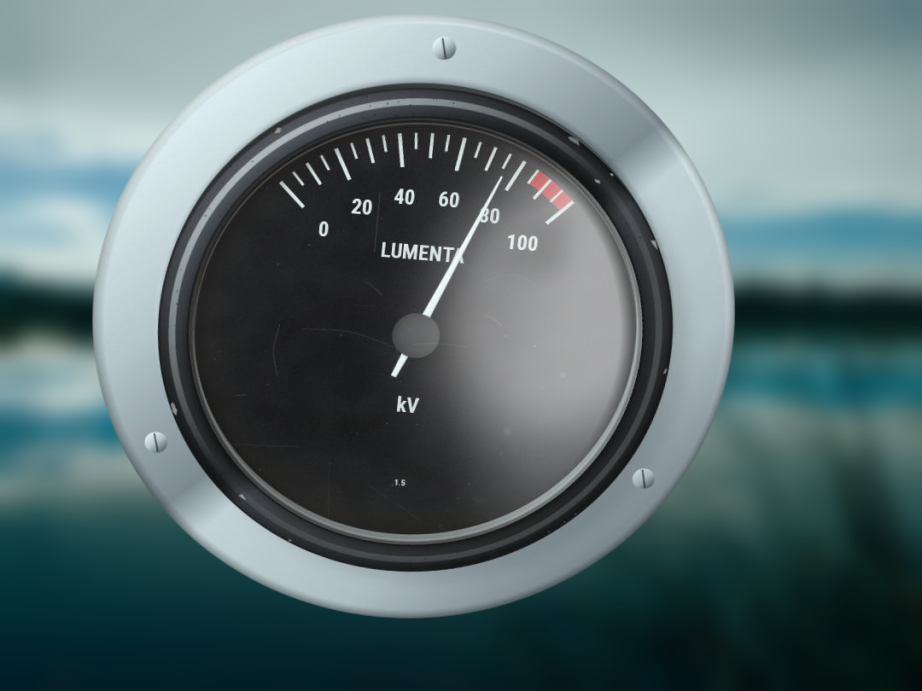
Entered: 75 kV
